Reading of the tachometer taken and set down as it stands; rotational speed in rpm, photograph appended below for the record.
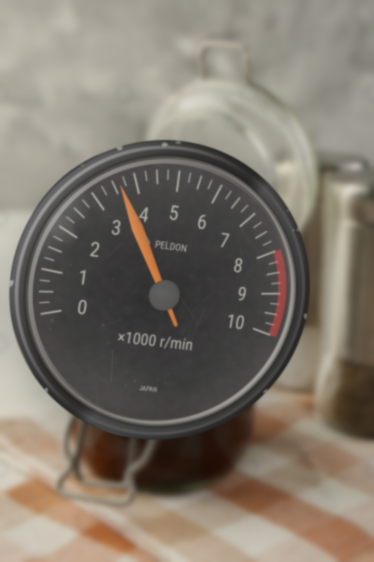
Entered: 3625 rpm
